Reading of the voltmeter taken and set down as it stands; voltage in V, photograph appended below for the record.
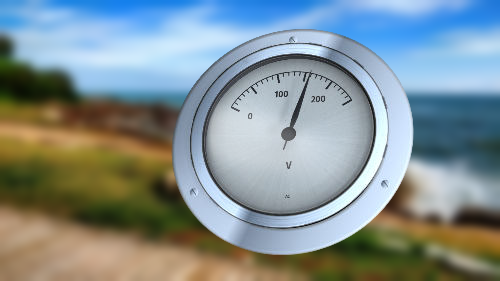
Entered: 160 V
